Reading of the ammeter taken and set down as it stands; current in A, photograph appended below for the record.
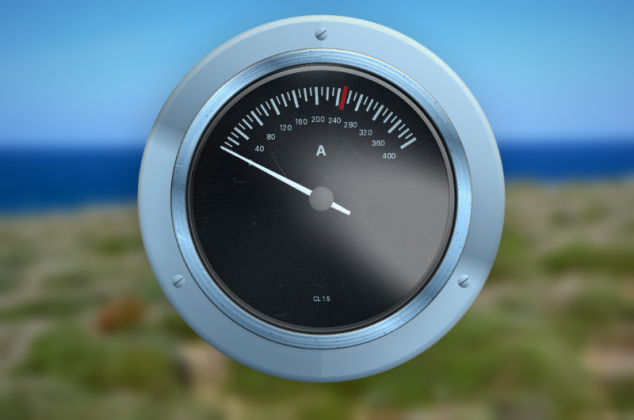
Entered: 0 A
